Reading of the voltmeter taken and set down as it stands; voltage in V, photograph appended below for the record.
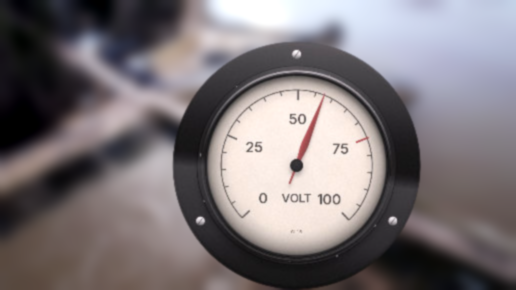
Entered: 57.5 V
